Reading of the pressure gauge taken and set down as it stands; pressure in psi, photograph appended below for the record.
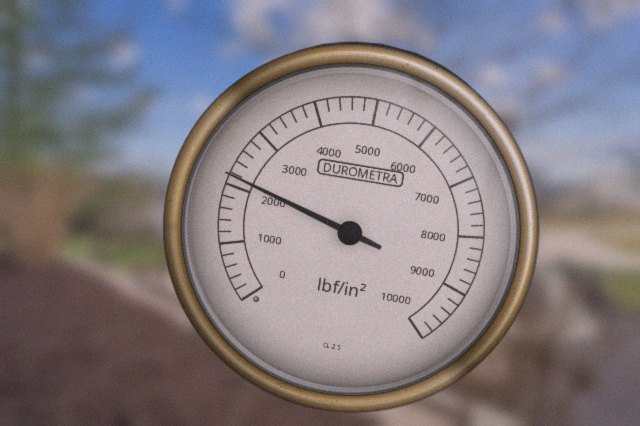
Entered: 2200 psi
